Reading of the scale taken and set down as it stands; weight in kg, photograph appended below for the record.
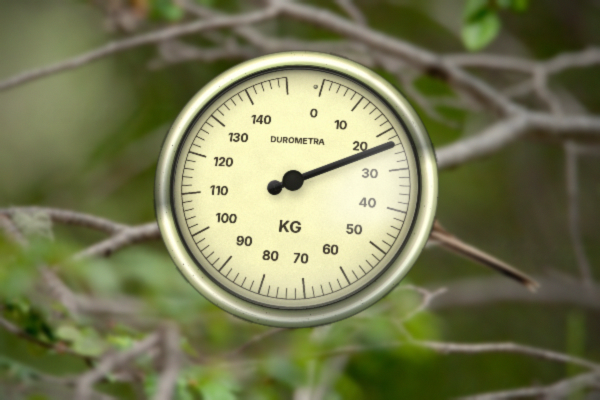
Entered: 24 kg
